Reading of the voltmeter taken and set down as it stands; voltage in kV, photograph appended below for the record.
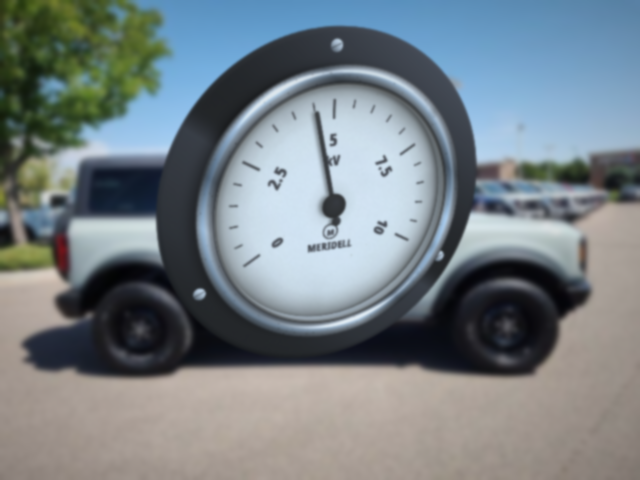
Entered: 4.5 kV
